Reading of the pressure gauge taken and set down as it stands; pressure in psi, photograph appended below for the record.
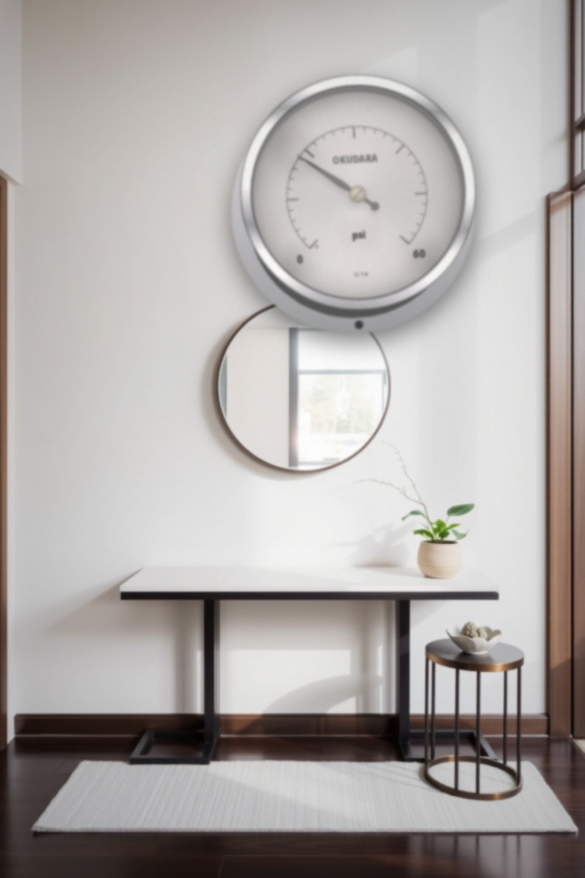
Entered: 18 psi
